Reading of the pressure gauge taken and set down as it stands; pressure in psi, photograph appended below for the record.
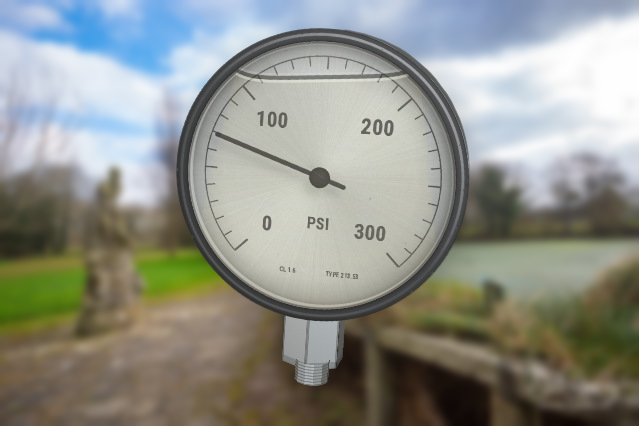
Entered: 70 psi
